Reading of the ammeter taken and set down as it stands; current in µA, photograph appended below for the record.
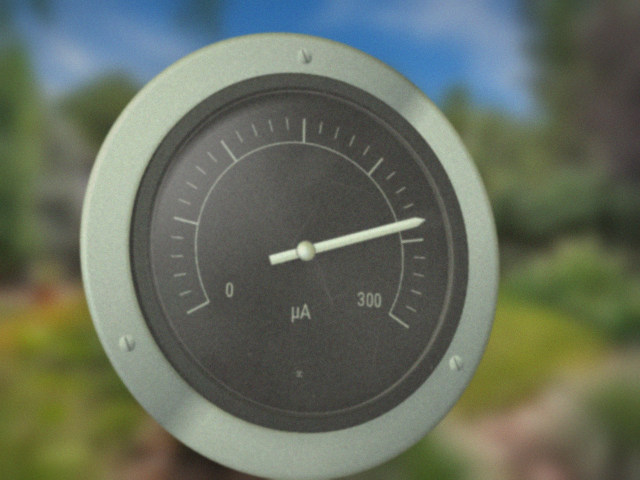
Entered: 240 µA
